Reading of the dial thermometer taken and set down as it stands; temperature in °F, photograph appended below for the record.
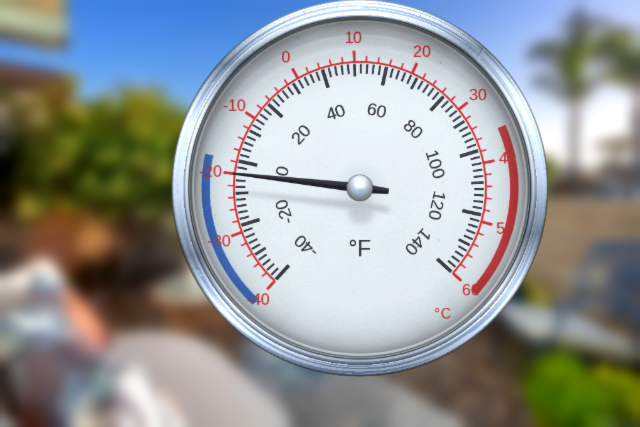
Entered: -4 °F
